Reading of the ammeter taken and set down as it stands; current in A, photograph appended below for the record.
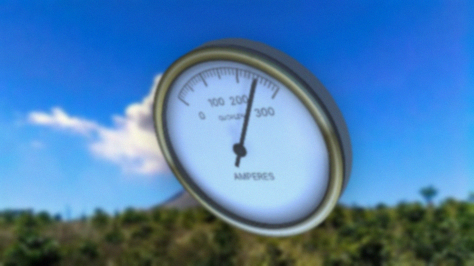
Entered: 250 A
